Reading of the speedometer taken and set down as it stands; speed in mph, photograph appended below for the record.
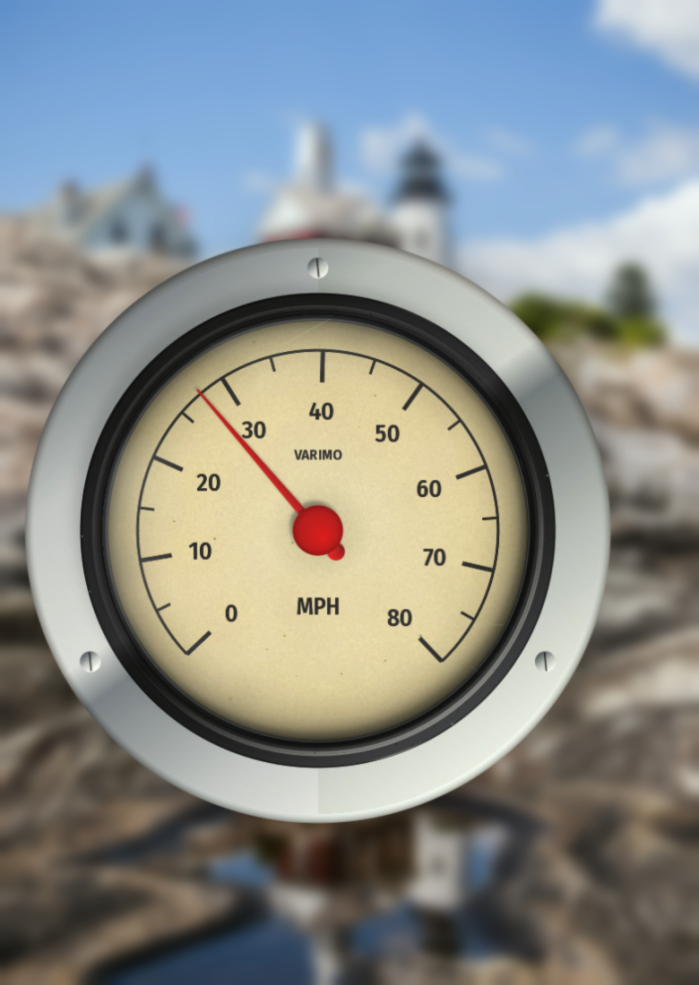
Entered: 27.5 mph
